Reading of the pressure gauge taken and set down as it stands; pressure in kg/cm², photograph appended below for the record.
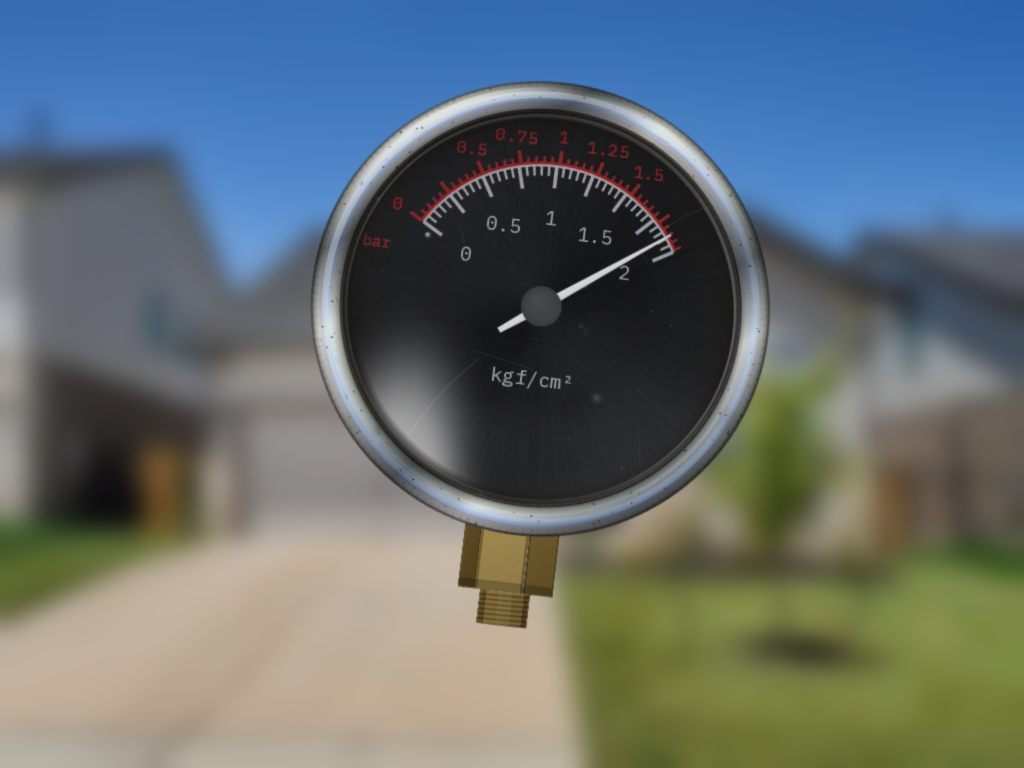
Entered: 1.9 kg/cm²
